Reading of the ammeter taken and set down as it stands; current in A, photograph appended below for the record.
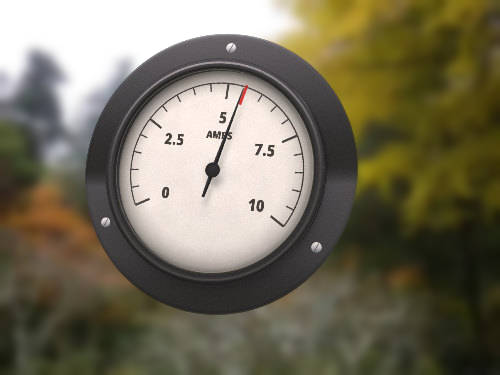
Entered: 5.5 A
